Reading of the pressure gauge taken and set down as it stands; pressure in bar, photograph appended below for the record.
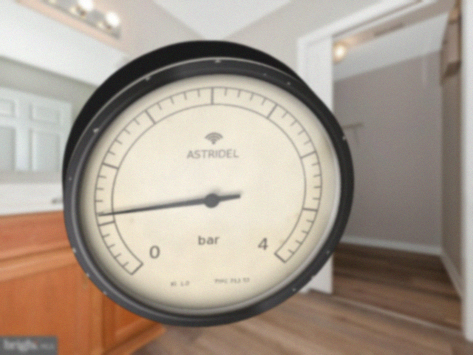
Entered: 0.6 bar
